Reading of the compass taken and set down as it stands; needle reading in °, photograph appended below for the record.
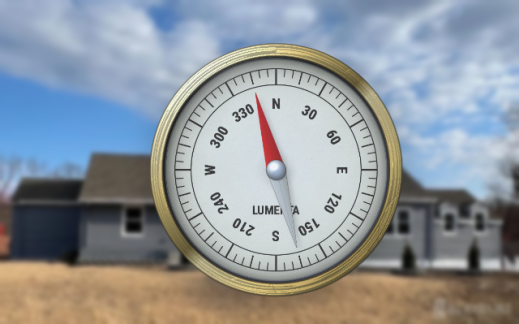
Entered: 345 °
